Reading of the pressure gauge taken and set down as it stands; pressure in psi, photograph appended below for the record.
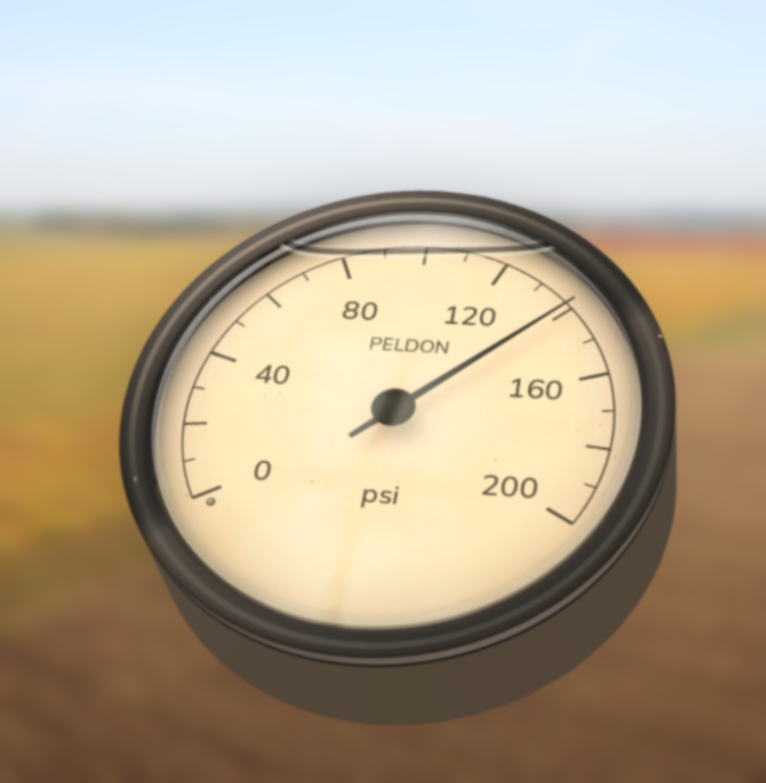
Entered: 140 psi
